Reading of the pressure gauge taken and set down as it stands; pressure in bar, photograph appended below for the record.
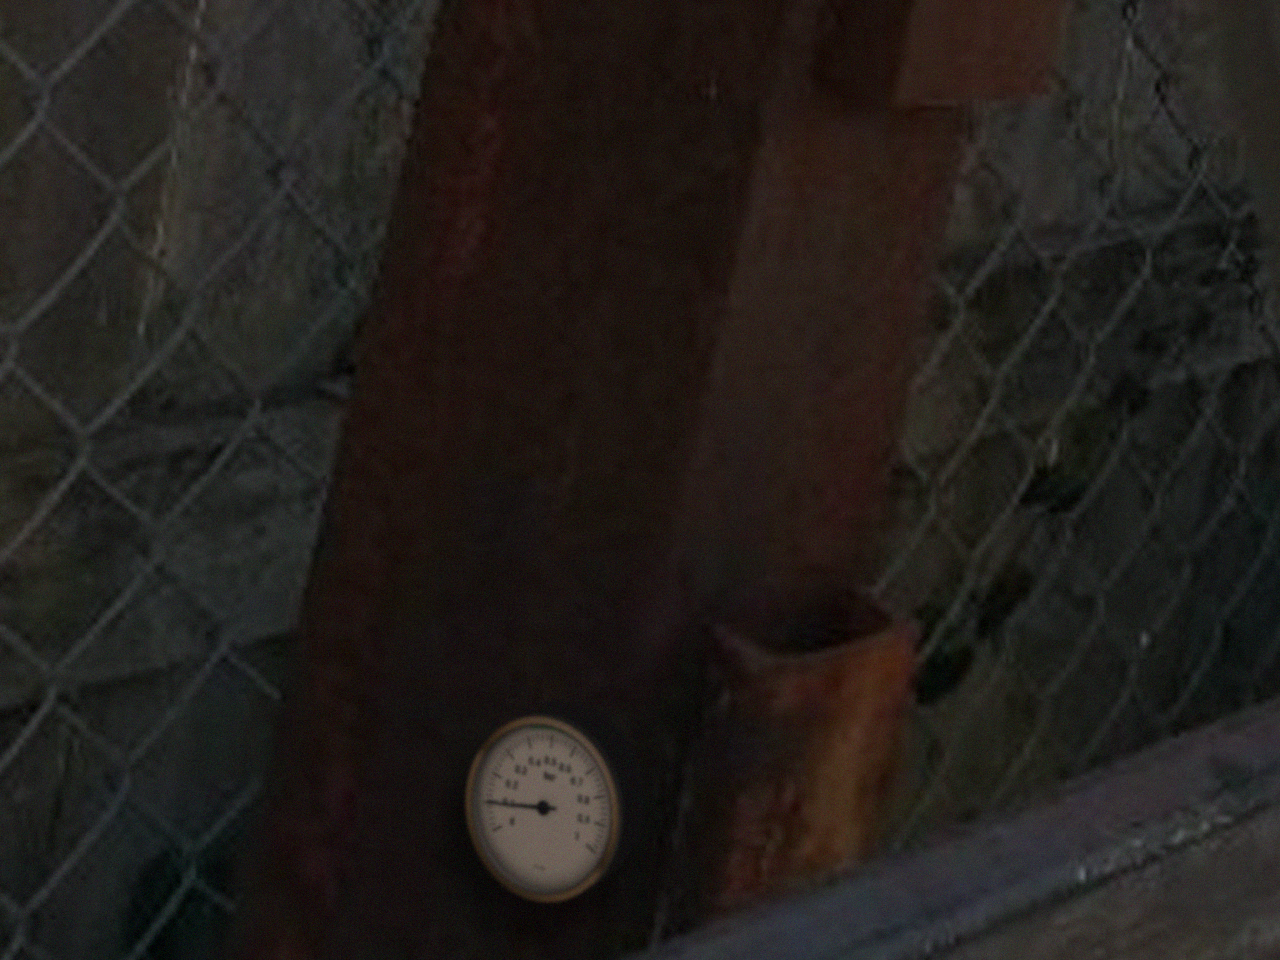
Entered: 0.1 bar
